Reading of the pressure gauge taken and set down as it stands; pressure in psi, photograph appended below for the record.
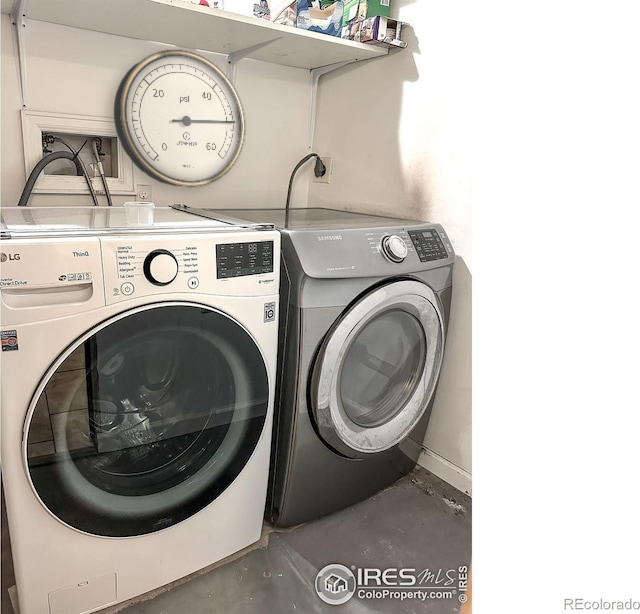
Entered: 50 psi
